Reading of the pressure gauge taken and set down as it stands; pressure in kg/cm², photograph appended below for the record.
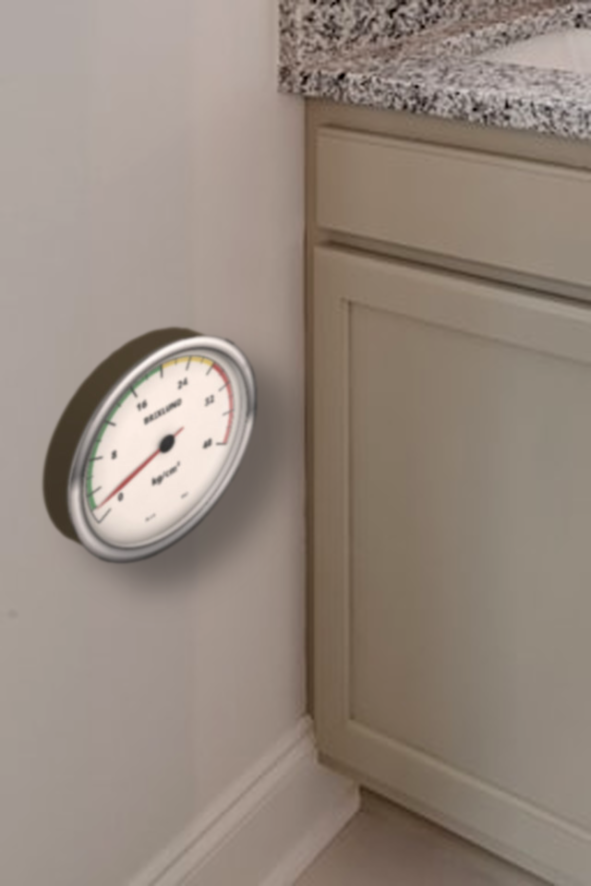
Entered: 2 kg/cm²
